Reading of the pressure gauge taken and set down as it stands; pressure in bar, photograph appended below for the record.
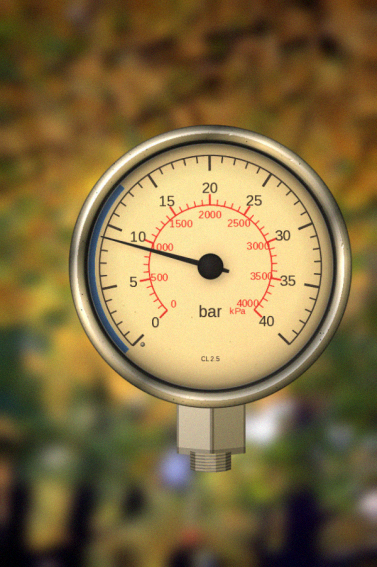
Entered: 9 bar
